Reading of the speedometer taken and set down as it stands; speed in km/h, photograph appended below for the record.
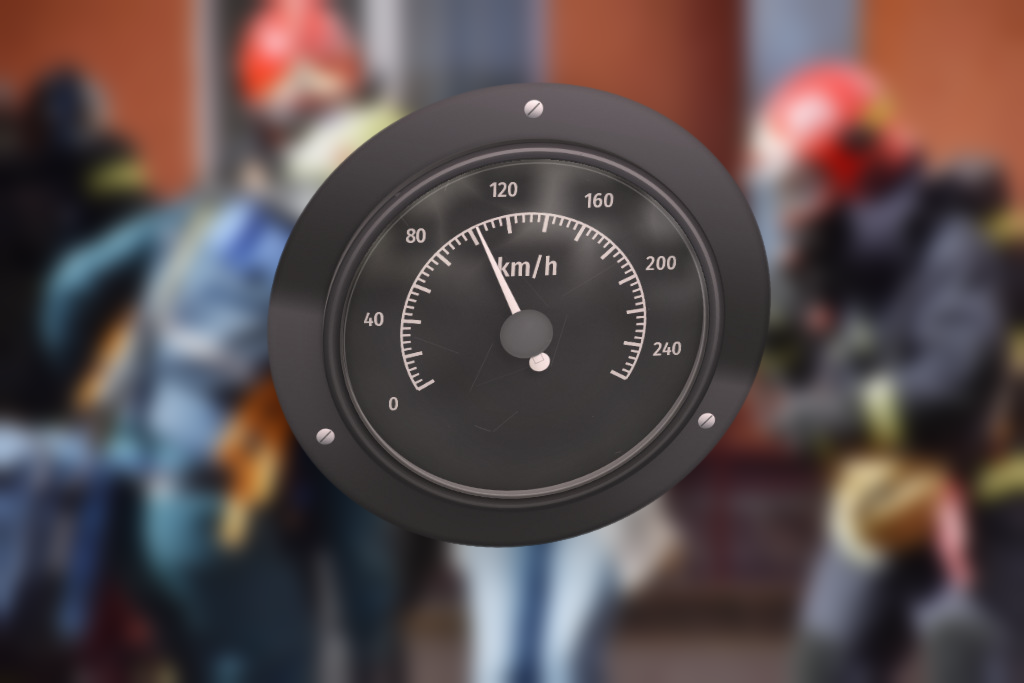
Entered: 104 km/h
